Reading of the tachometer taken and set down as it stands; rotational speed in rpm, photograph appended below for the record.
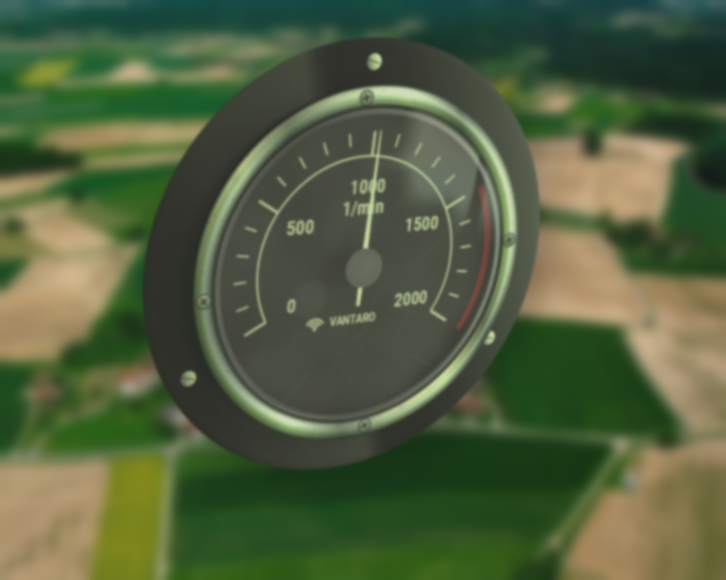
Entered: 1000 rpm
